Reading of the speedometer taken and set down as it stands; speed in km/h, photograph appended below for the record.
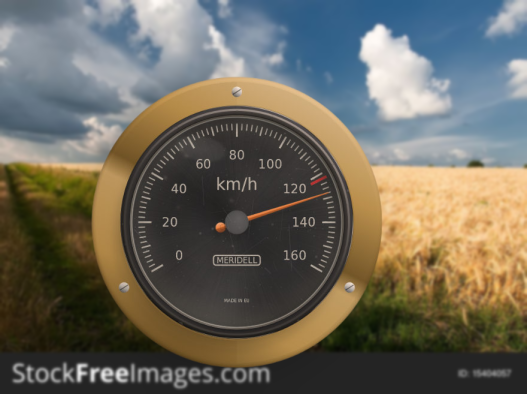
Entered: 128 km/h
